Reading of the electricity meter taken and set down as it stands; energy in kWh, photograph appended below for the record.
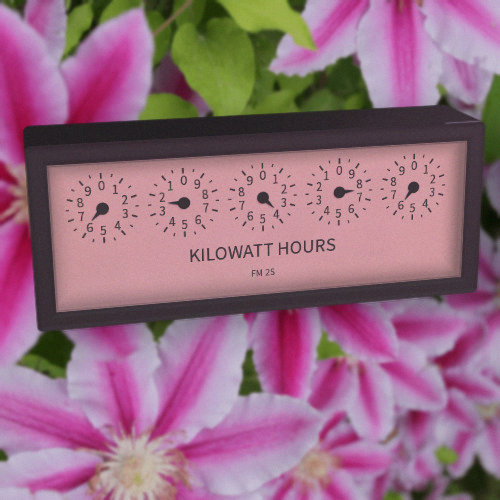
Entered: 62376 kWh
